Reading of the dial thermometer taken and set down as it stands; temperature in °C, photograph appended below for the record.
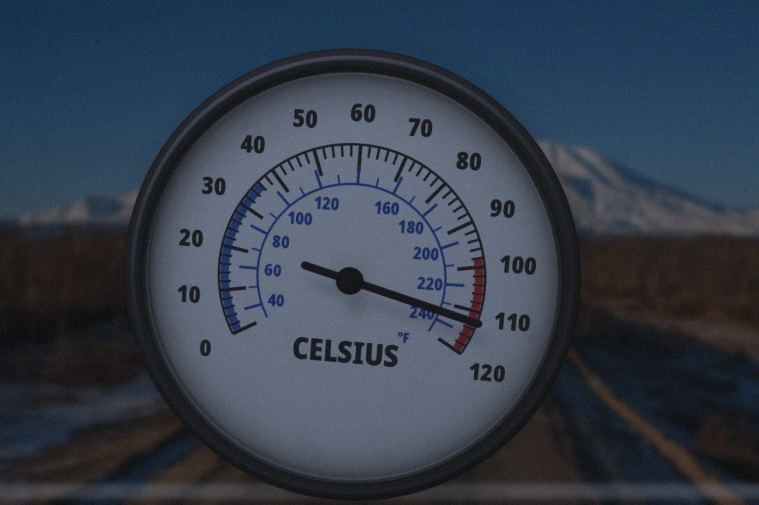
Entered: 112 °C
